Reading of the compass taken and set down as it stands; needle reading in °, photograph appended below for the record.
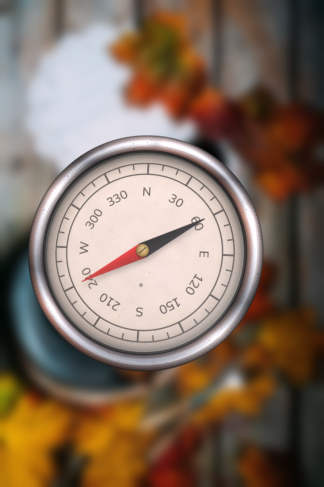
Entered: 240 °
